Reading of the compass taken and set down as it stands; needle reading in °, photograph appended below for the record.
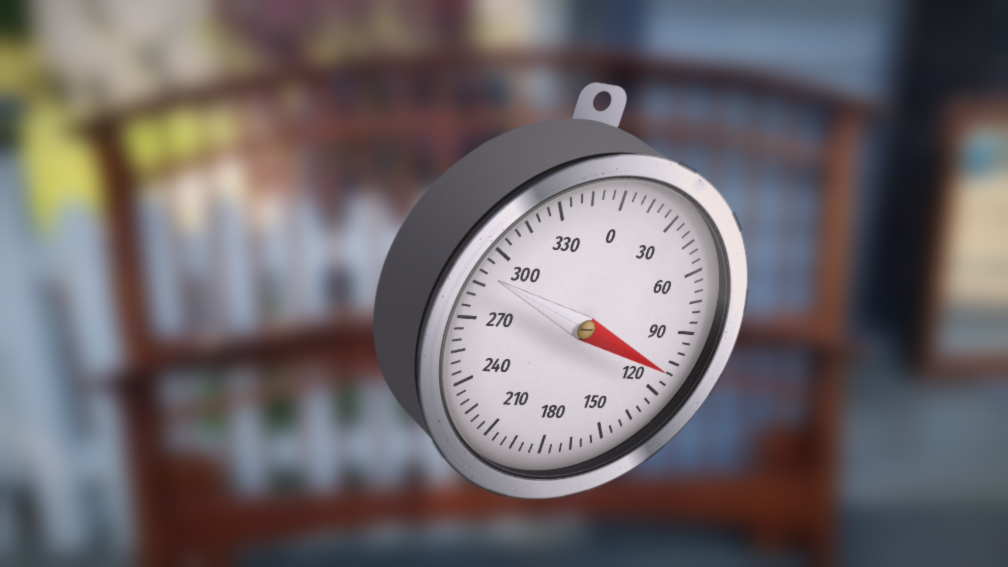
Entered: 110 °
